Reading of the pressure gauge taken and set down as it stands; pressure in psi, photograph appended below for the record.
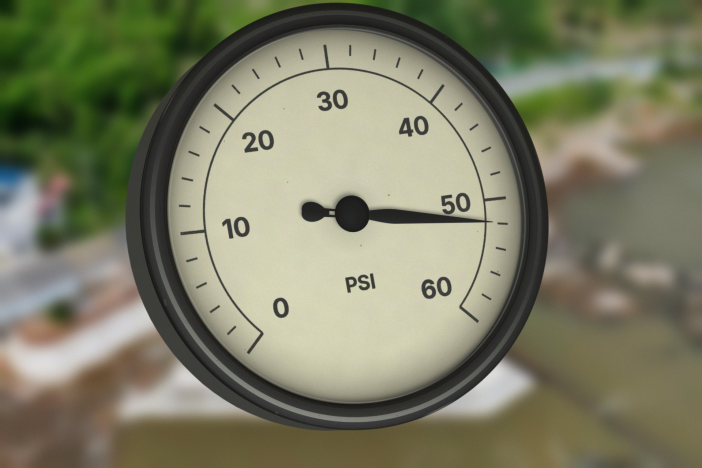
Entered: 52 psi
